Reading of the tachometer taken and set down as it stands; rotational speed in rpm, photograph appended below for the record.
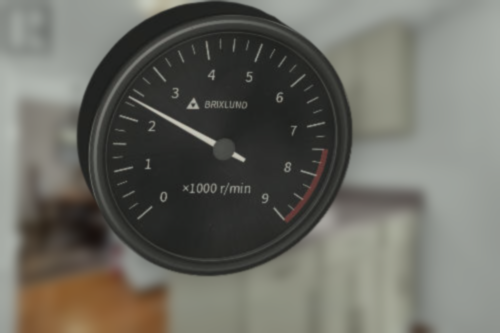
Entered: 2375 rpm
